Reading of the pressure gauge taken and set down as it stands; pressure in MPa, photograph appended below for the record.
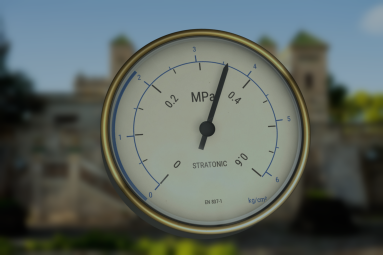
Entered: 0.35 MPa
